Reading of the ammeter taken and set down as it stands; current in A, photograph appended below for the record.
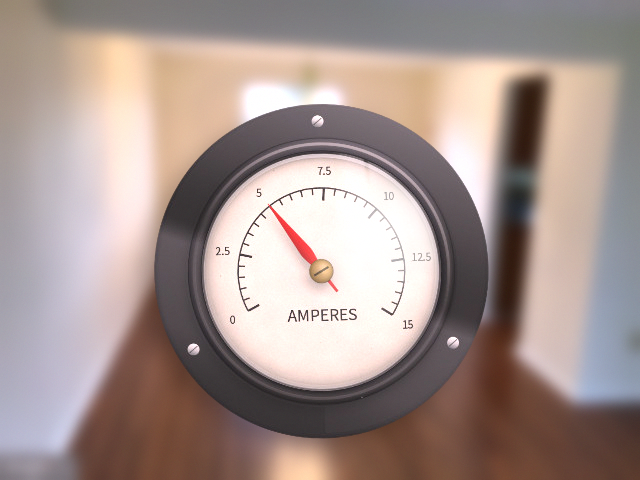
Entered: 5 A
